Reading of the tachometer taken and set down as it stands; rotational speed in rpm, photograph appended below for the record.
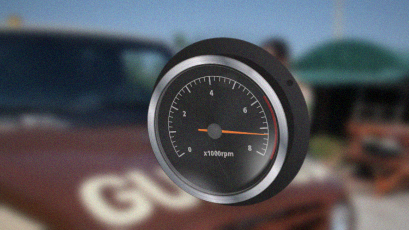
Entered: 7200 rpm
